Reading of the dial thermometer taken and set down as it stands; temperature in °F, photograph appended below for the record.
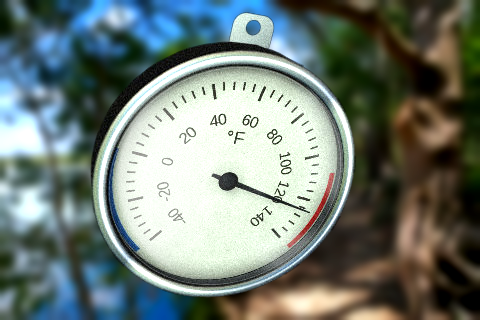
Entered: 124 °F
